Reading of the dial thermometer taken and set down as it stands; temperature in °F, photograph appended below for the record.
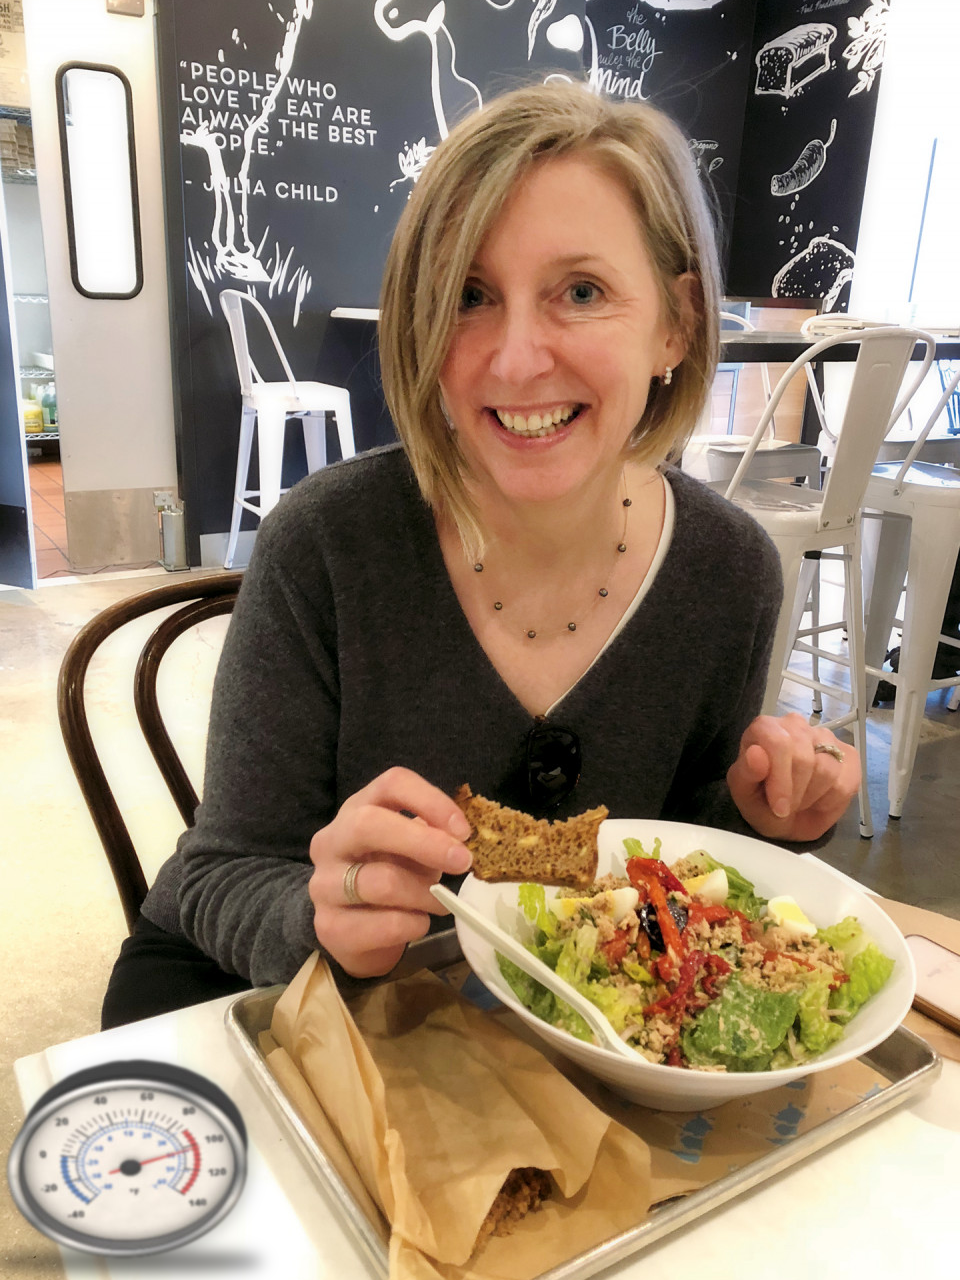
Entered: 100 °F
